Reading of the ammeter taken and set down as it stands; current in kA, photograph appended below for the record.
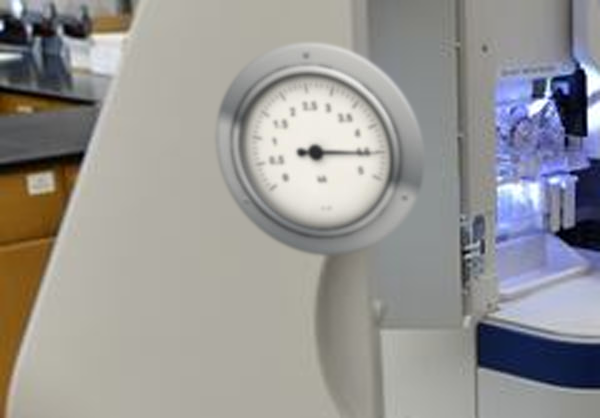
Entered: 4.5 kA
